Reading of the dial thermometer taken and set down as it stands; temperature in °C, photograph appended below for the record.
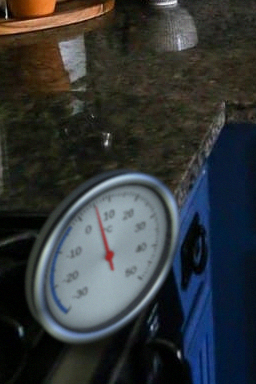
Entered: 5 °C
